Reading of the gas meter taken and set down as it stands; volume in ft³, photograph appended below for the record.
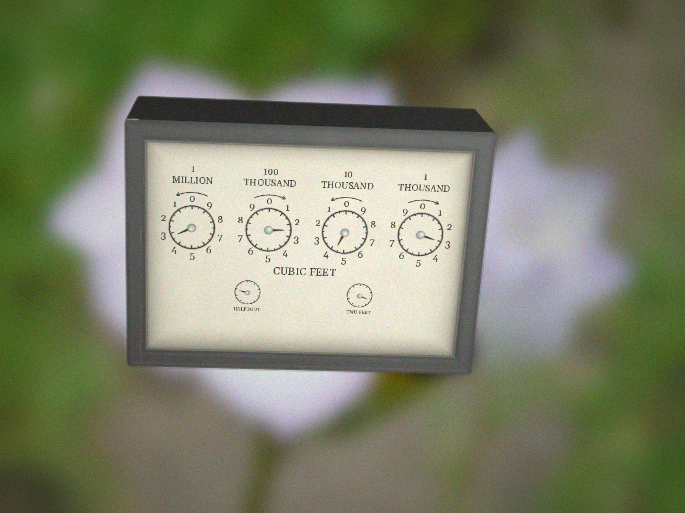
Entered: 324300 ft³
